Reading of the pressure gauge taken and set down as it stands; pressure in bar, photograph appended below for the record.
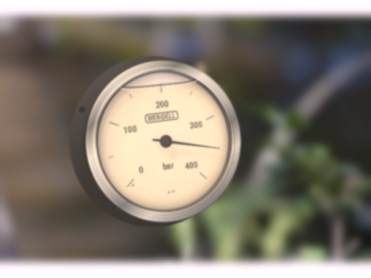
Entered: 350 bar
